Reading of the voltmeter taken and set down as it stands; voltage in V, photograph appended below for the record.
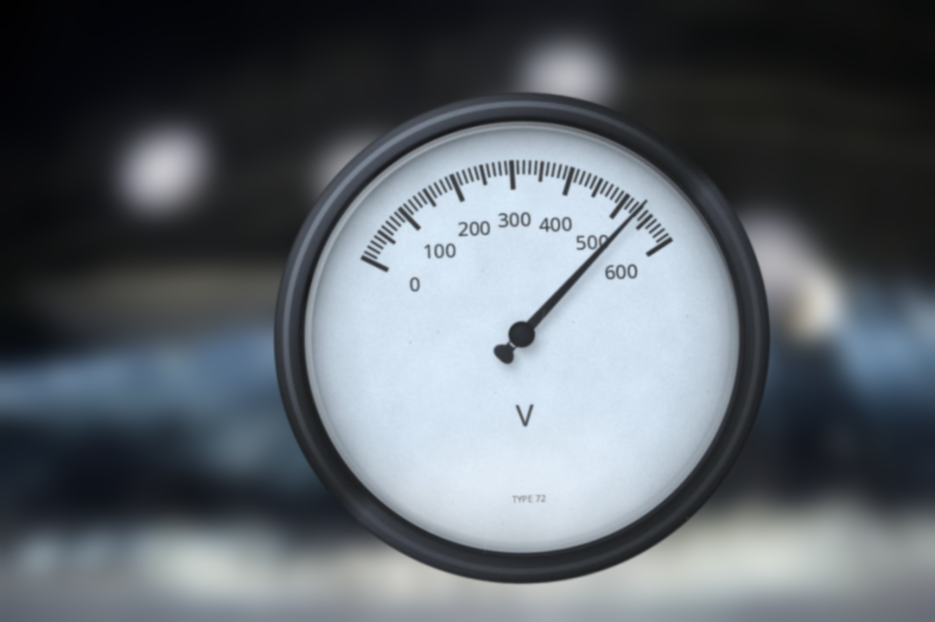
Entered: 530 V
